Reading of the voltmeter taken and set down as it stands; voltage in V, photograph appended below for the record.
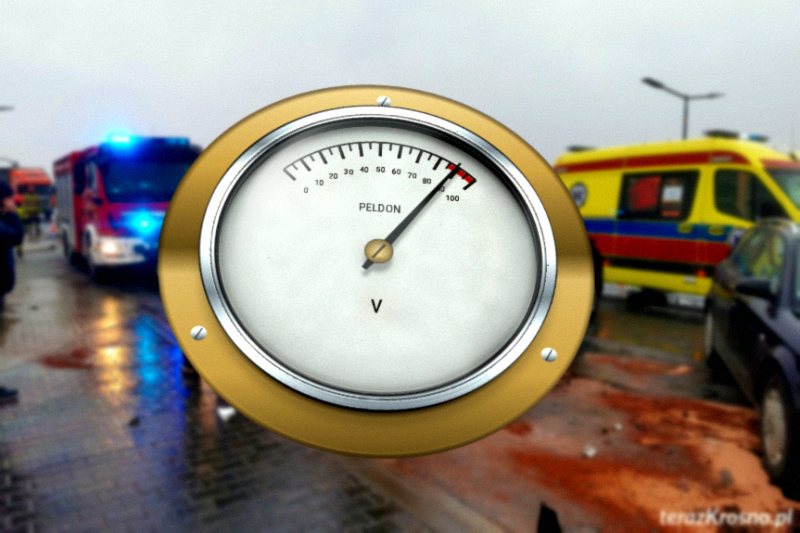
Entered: 90 V
